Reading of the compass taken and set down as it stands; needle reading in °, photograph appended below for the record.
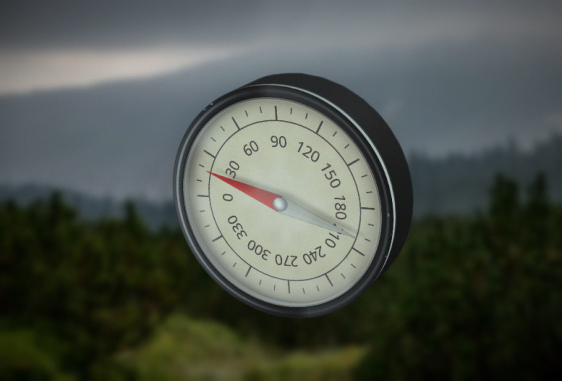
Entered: 20 °
